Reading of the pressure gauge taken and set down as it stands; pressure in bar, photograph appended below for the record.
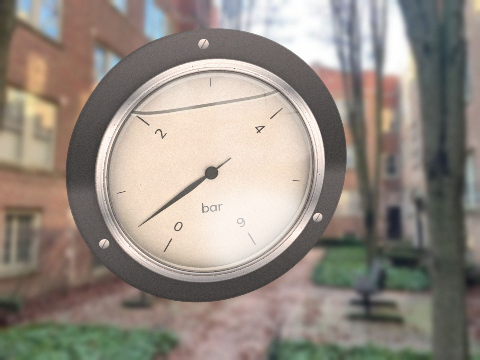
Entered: 0.5 bar
